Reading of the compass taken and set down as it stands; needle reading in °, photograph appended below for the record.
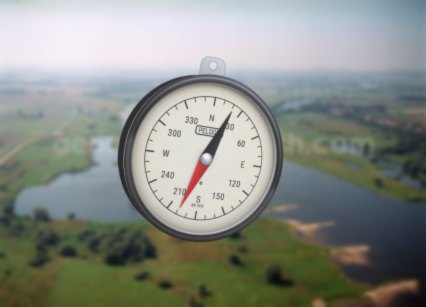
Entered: 200 °
